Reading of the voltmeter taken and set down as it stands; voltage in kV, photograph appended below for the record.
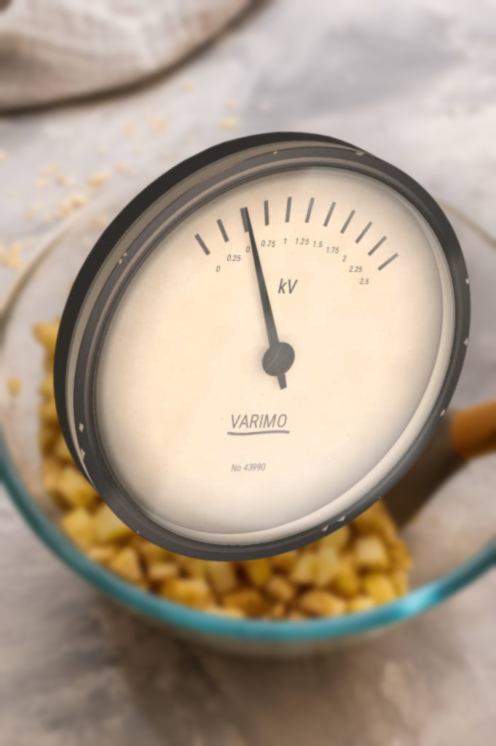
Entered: 0.5 kV
